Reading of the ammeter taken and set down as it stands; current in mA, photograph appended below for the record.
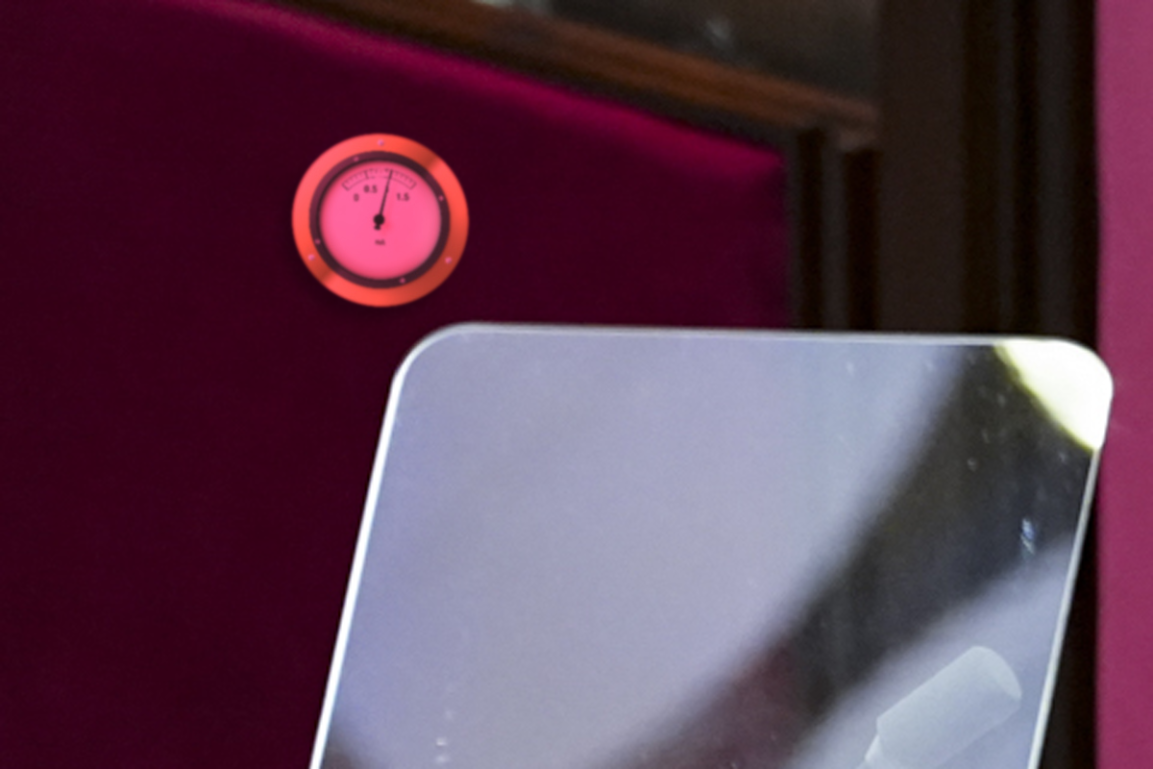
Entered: 1 mA
